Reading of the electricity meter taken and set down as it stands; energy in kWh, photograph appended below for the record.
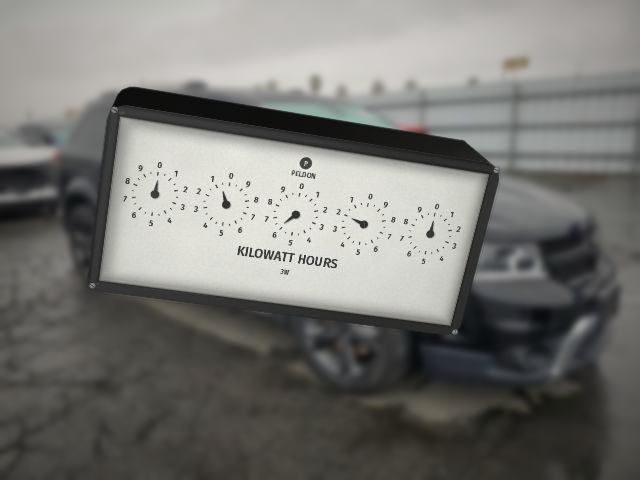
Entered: 620 kWh
